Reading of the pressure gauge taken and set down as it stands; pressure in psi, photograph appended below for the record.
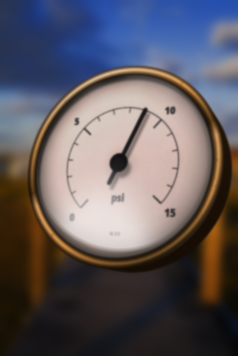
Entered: 9 psi
